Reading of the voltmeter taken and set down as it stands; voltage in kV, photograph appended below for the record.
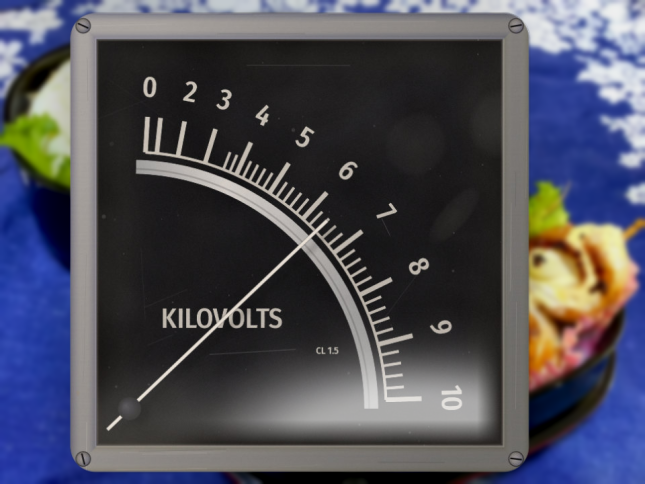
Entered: 6.4 kV
